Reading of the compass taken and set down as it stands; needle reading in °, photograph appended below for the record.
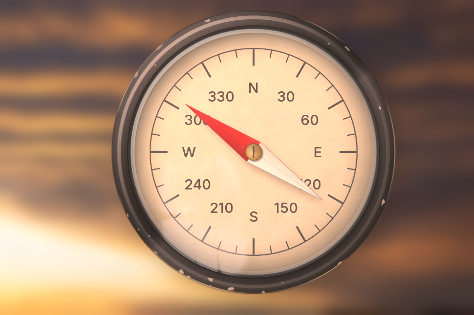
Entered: 305 °
